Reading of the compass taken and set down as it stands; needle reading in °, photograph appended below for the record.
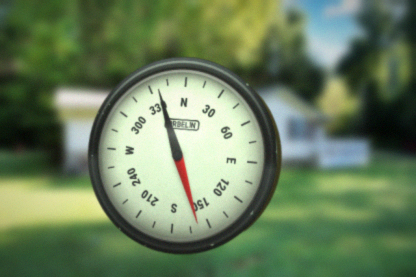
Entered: 157.5 °
